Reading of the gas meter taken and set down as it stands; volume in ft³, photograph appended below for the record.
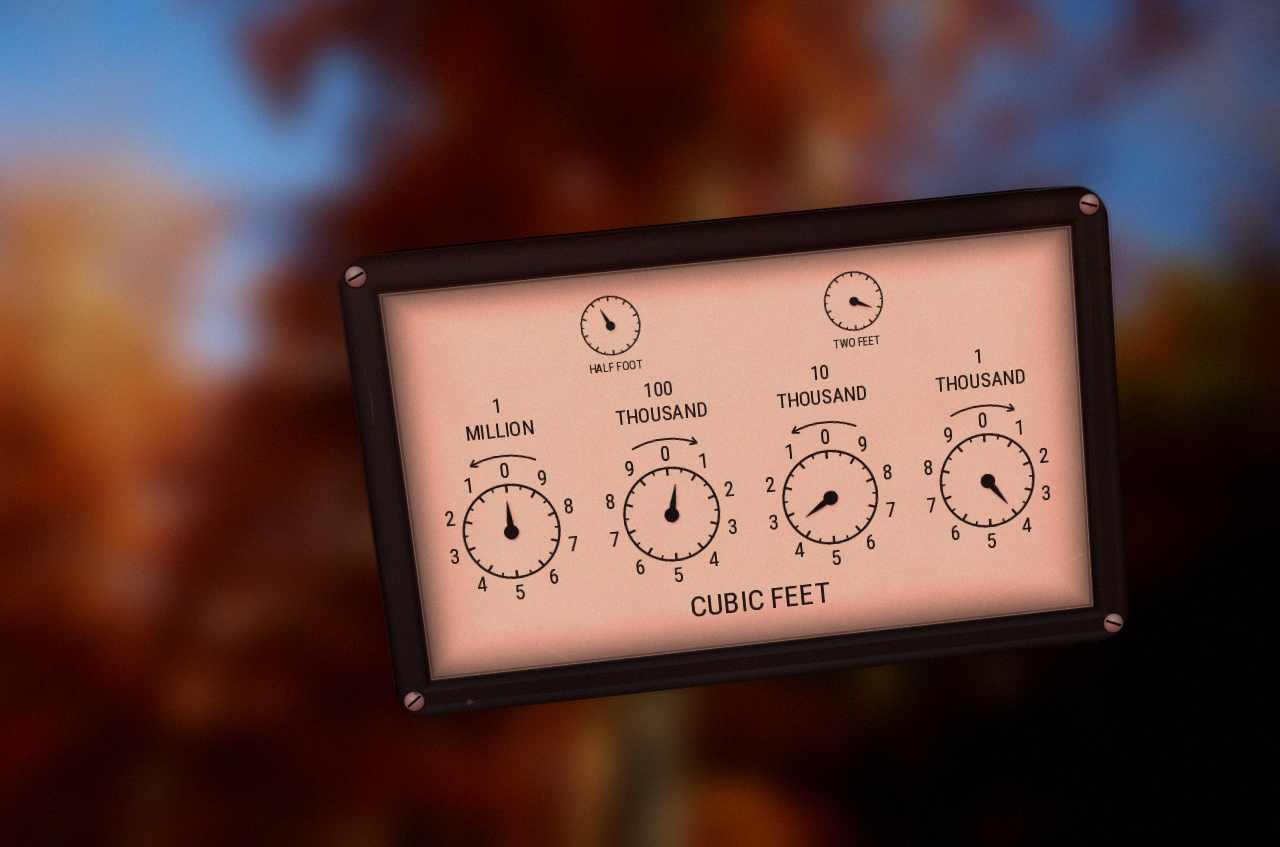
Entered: 3400 ft³
